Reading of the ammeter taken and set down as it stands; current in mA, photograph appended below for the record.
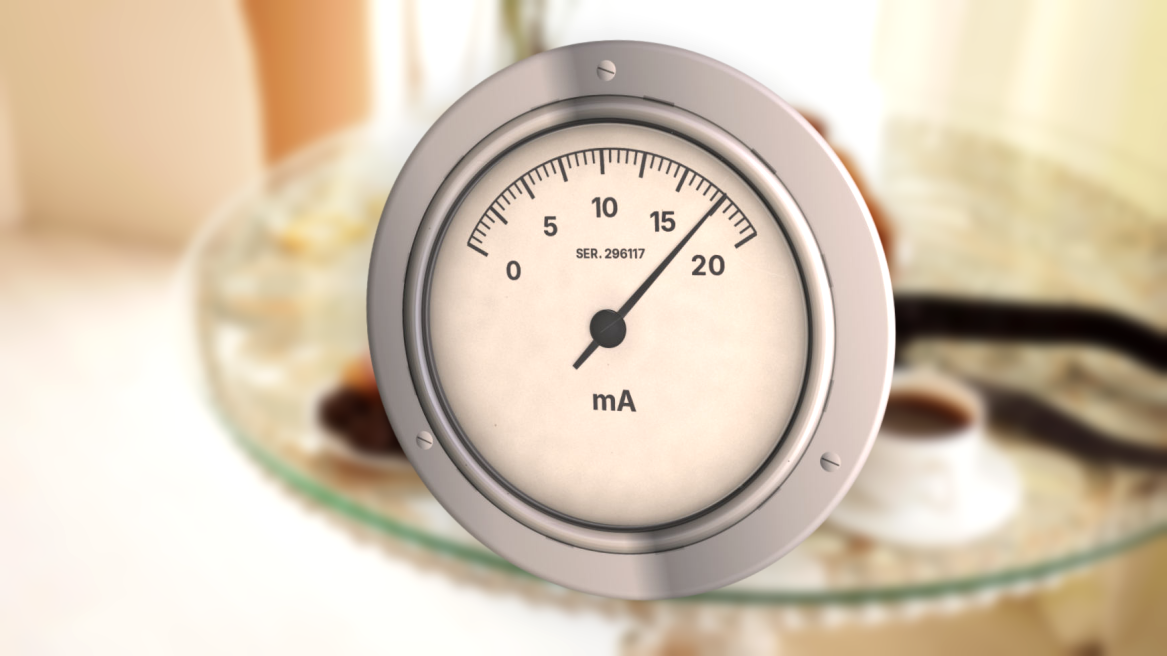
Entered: 17.5 mA
